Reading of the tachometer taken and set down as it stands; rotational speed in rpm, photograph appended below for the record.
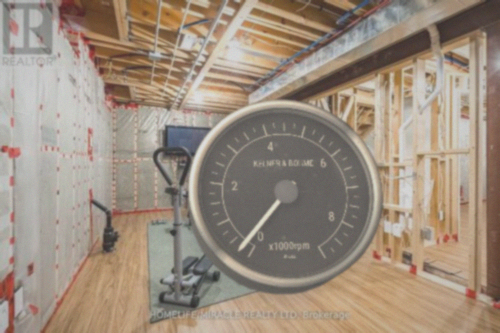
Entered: 250 rpm
